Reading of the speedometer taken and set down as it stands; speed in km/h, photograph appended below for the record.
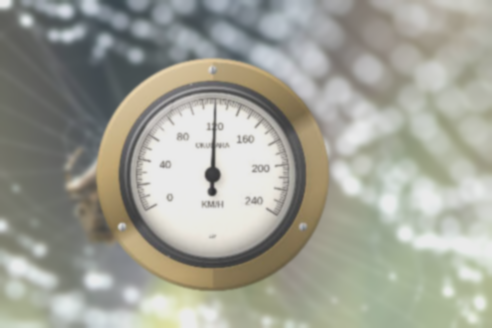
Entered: 120 km/h
